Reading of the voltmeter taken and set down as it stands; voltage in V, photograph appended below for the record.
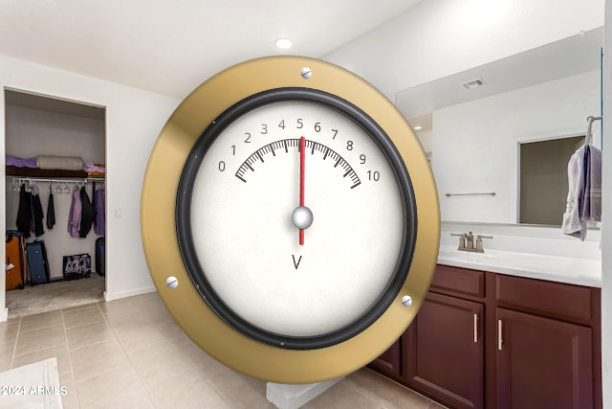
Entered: 5 V
